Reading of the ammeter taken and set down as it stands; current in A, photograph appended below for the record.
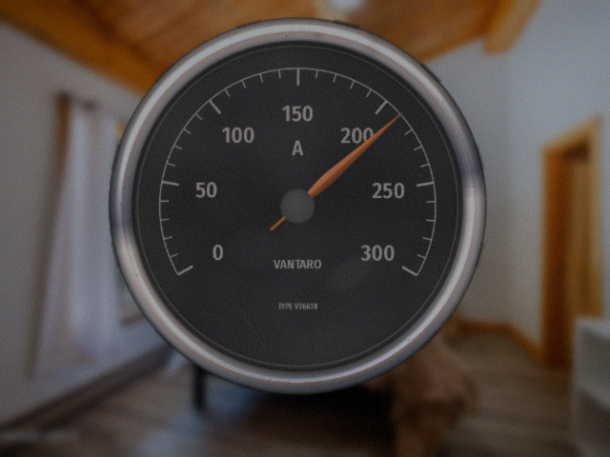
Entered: 210 A
